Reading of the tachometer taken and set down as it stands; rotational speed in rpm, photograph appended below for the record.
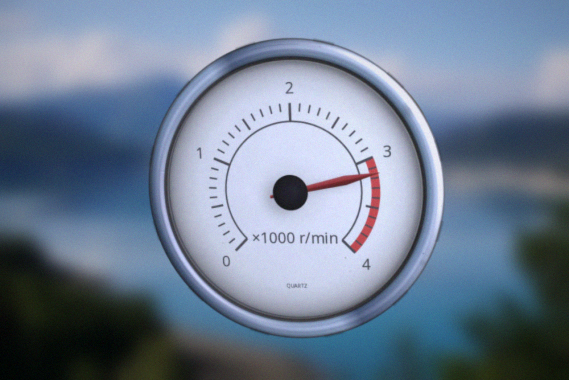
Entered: 3150 rpm
